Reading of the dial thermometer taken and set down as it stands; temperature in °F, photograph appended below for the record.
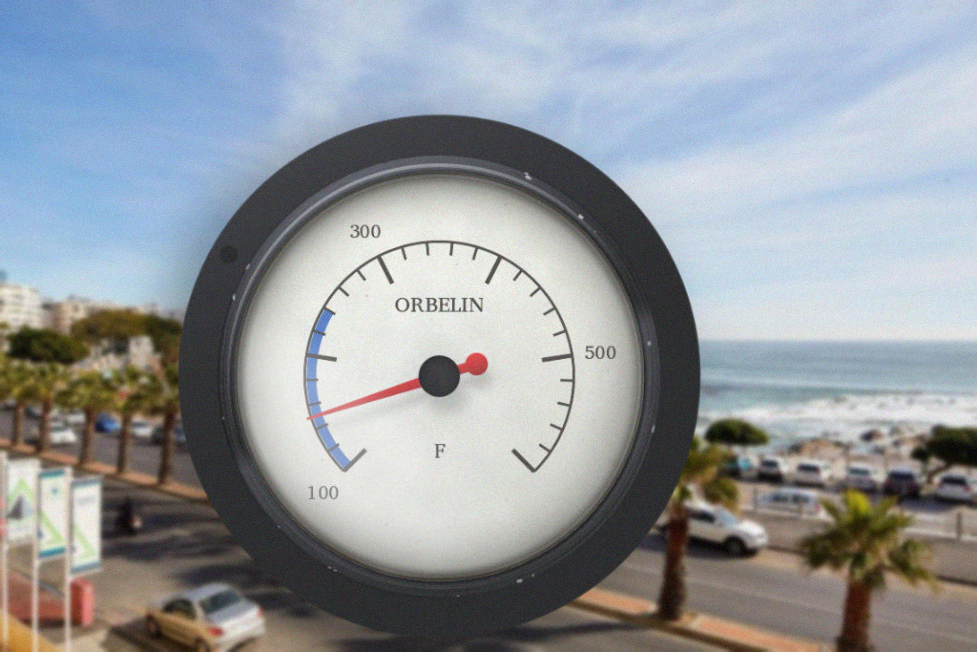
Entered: 150 °F
